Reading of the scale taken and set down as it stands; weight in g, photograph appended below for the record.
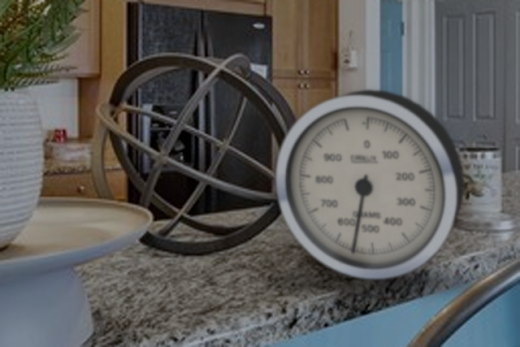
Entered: 550 g
